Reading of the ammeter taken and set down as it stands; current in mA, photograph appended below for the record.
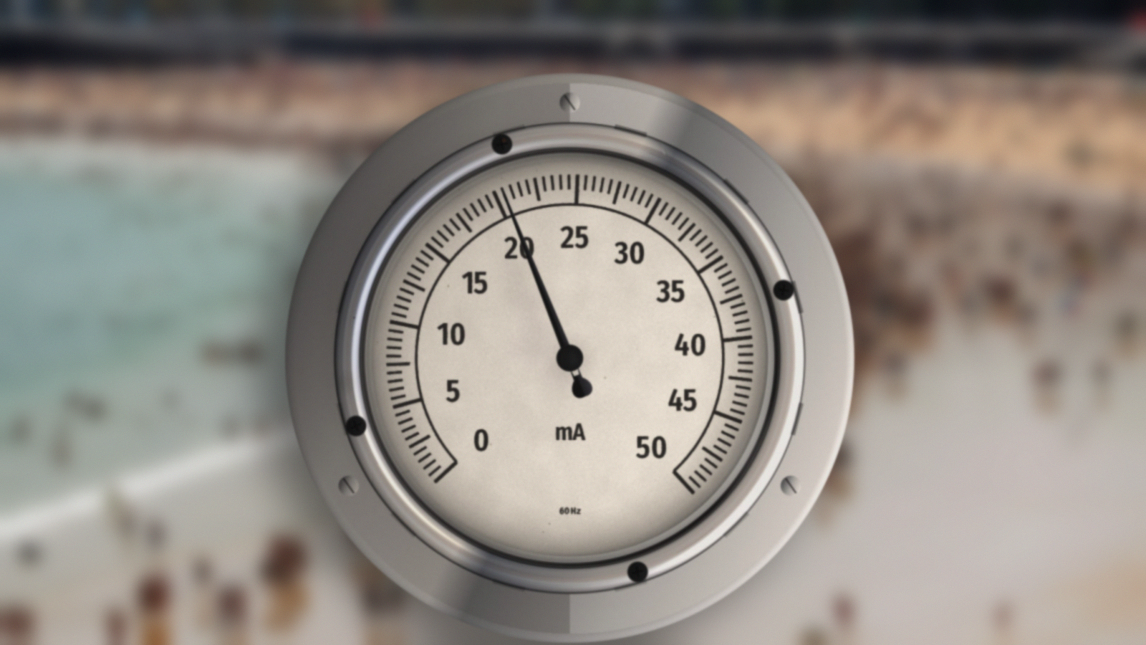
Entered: 20.5 mA
